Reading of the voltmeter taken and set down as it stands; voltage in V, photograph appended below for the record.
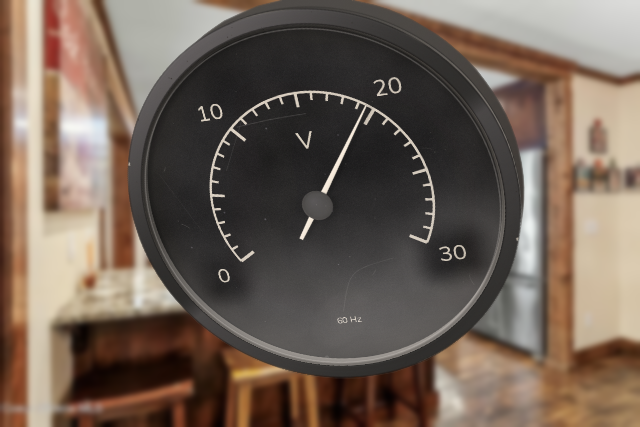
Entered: 19.5 V
